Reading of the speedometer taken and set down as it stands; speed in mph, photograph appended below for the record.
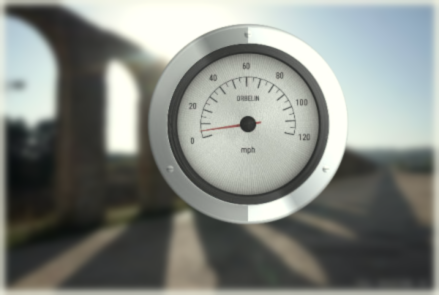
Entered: 5 mph
